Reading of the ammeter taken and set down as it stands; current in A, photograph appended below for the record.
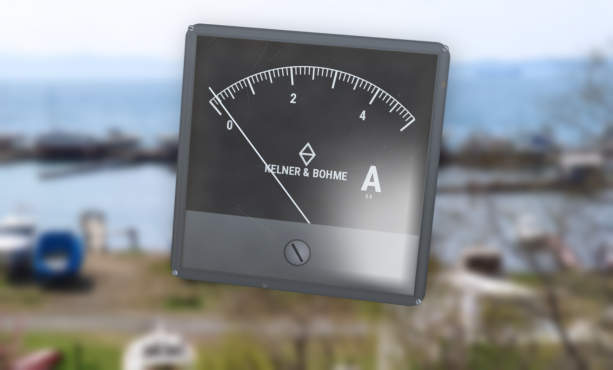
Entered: 0.2 A
